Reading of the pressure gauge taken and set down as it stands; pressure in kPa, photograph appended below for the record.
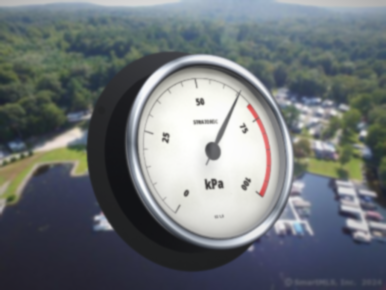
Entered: 65 kPa
